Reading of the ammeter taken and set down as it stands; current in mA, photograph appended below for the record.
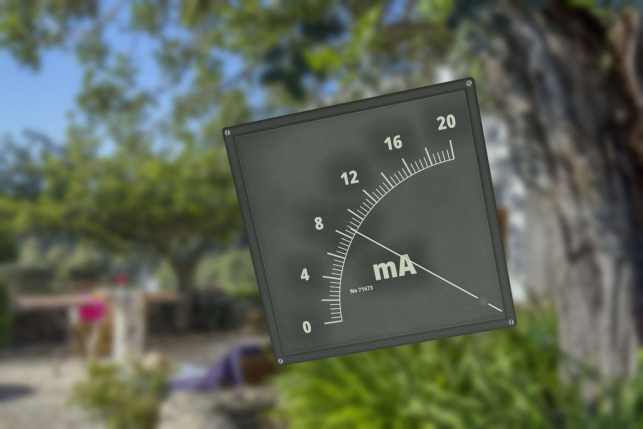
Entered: 8.8 mA
